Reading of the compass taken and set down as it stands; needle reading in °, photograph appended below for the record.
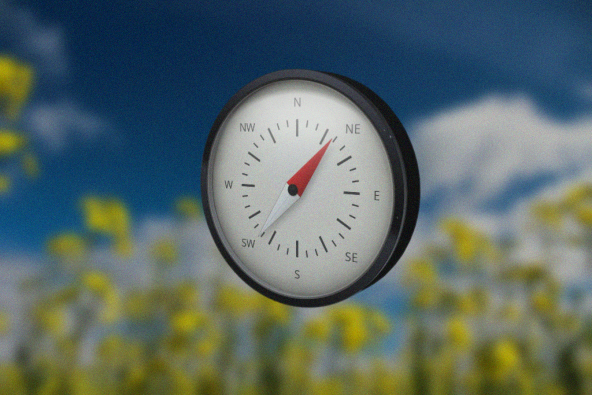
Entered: 40 °
